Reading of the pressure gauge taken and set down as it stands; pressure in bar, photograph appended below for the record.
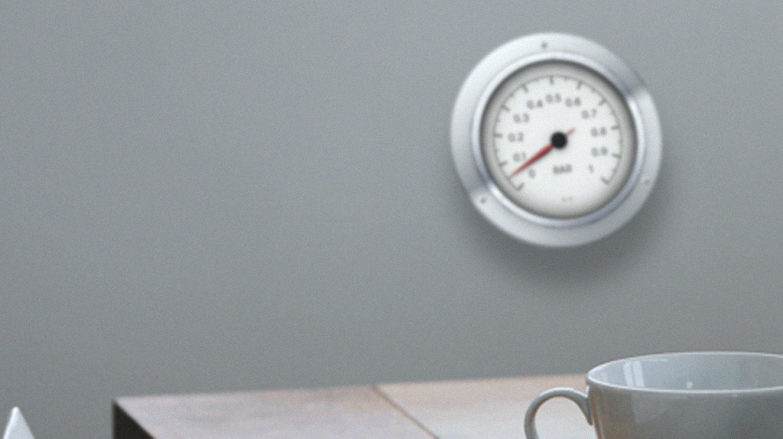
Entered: 0.05 bar
